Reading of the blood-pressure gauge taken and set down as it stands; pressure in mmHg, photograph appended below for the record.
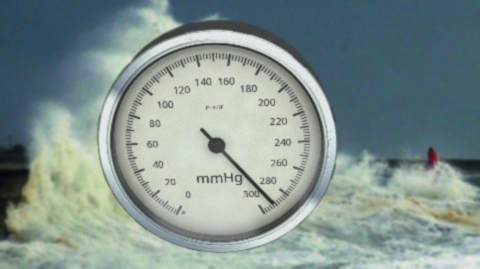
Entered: 290 mmHg
